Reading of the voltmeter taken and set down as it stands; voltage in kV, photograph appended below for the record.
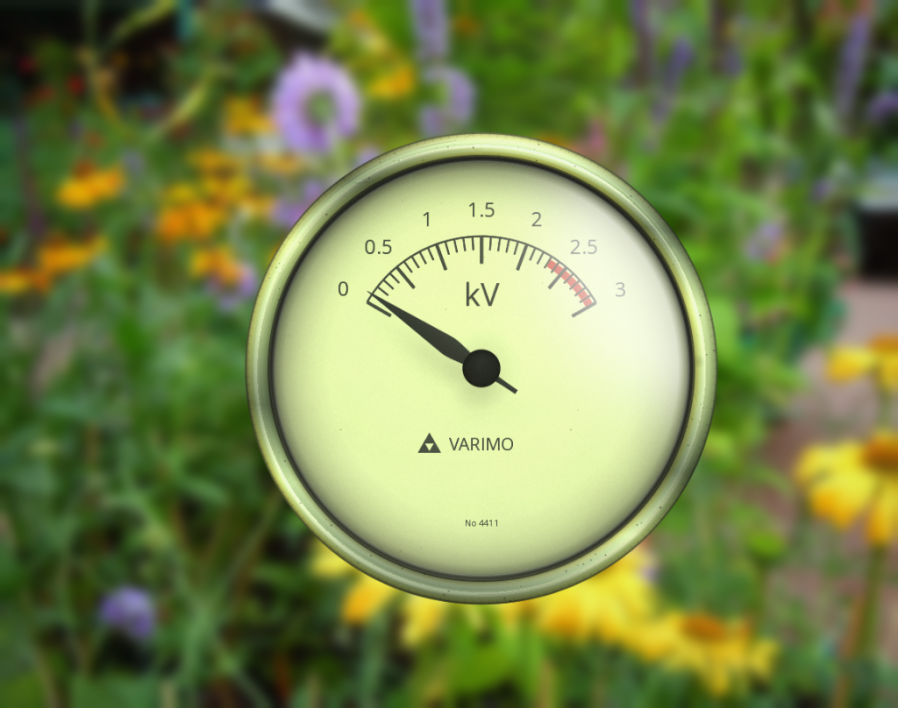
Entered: 0.1 kV
